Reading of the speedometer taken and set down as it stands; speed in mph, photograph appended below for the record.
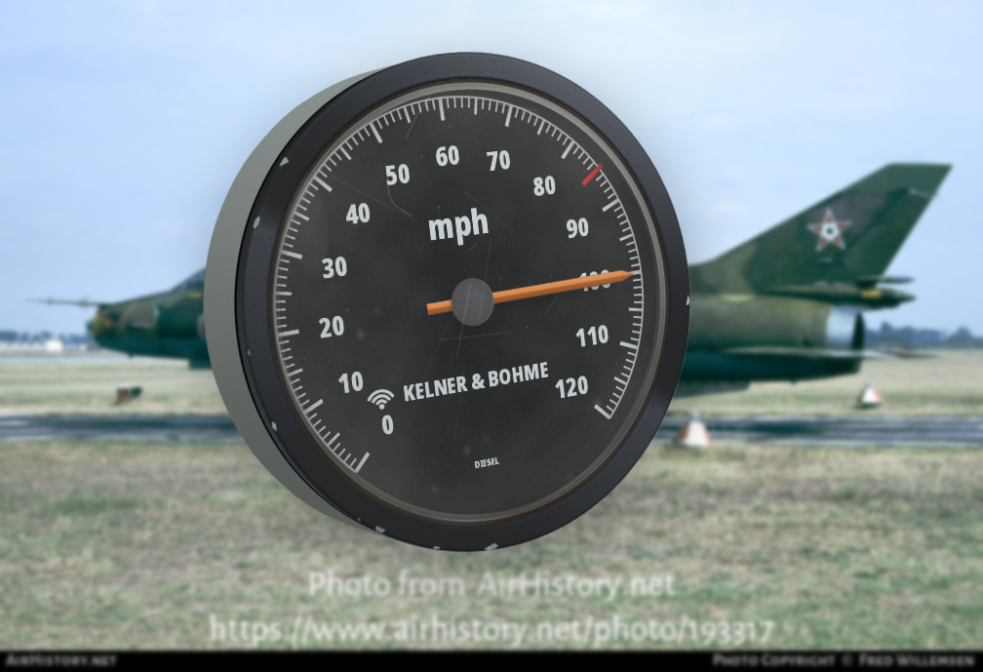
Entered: 100 mph
